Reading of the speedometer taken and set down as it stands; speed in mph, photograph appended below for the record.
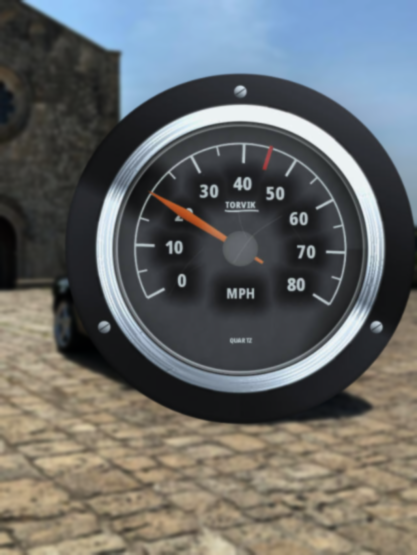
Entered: 20 mph
